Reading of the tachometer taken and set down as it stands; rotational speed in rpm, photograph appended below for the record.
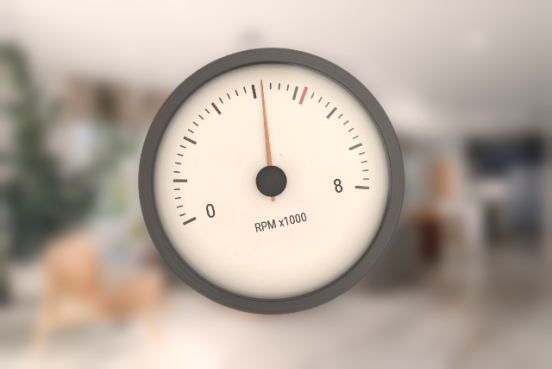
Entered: 4200 rpm
